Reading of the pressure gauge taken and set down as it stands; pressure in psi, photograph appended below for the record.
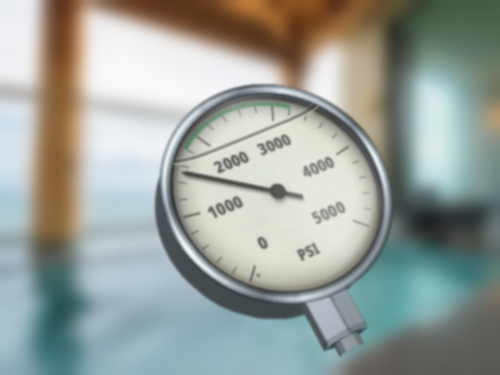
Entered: 1500 psi
